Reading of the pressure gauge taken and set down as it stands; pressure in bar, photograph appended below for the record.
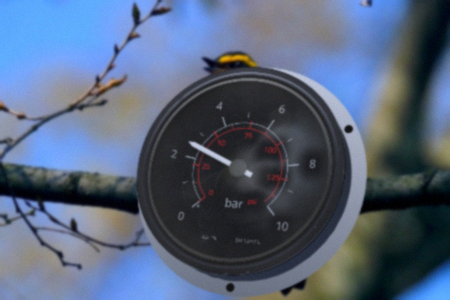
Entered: 2.5 bar
